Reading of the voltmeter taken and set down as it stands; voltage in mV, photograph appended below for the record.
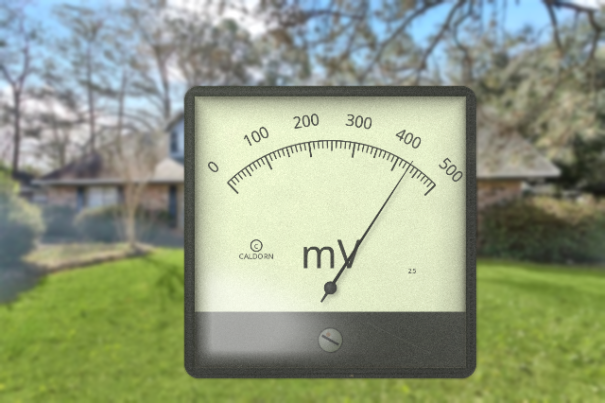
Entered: 430 mV
